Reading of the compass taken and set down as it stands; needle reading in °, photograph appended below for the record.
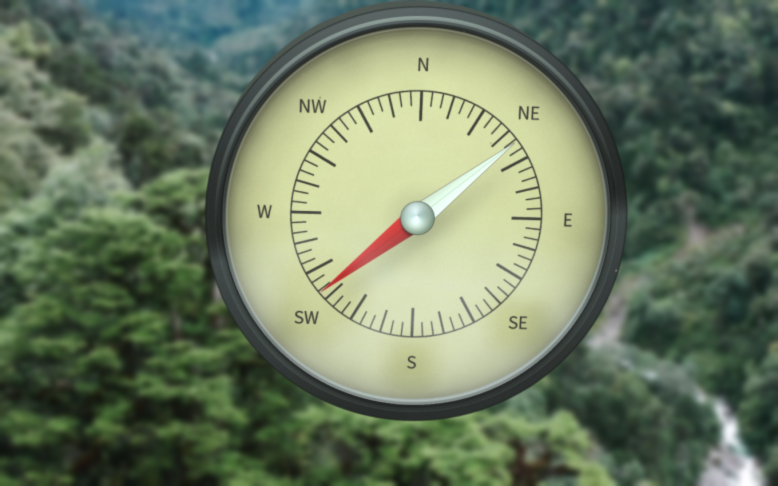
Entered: 230 °
